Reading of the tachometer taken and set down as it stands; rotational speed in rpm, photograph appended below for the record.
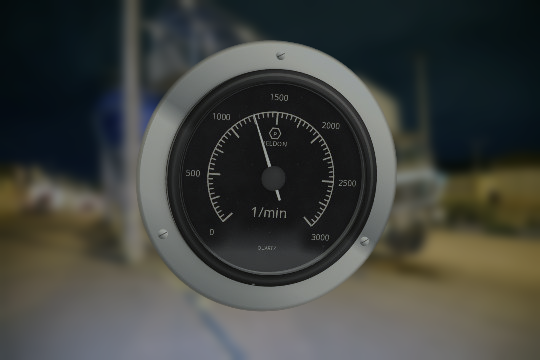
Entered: 1250 rpm
